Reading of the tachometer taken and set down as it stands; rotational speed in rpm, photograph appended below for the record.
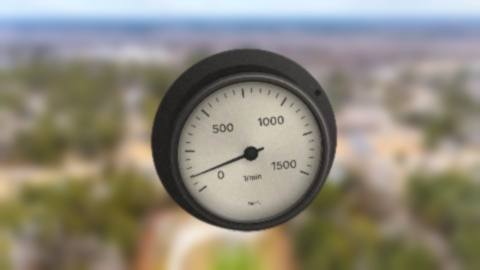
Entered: 100 rpm
